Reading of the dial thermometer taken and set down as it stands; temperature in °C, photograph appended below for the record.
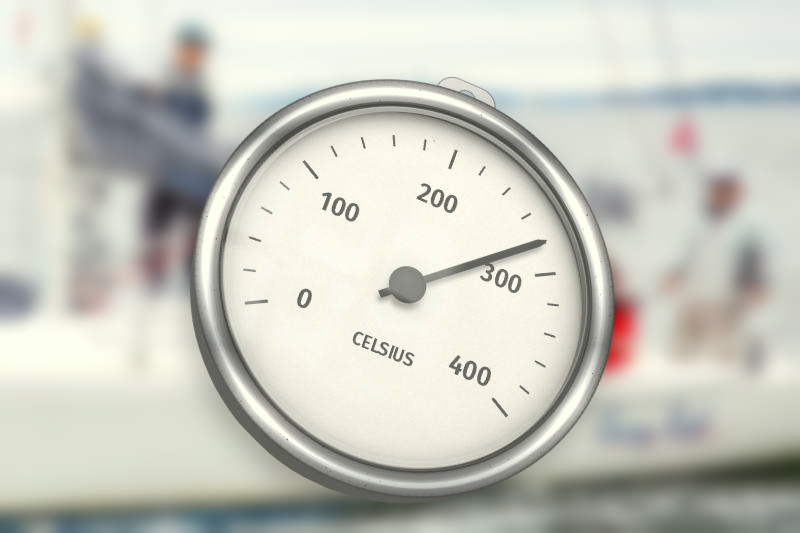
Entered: 280 °C
